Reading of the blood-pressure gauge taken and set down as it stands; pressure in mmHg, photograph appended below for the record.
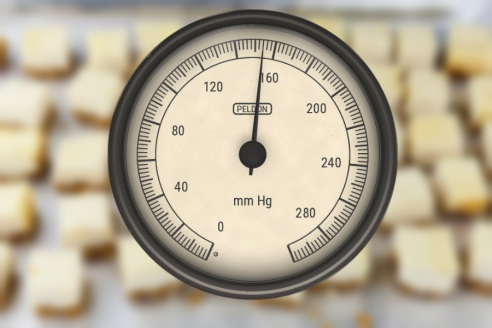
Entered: 154 mmHg
